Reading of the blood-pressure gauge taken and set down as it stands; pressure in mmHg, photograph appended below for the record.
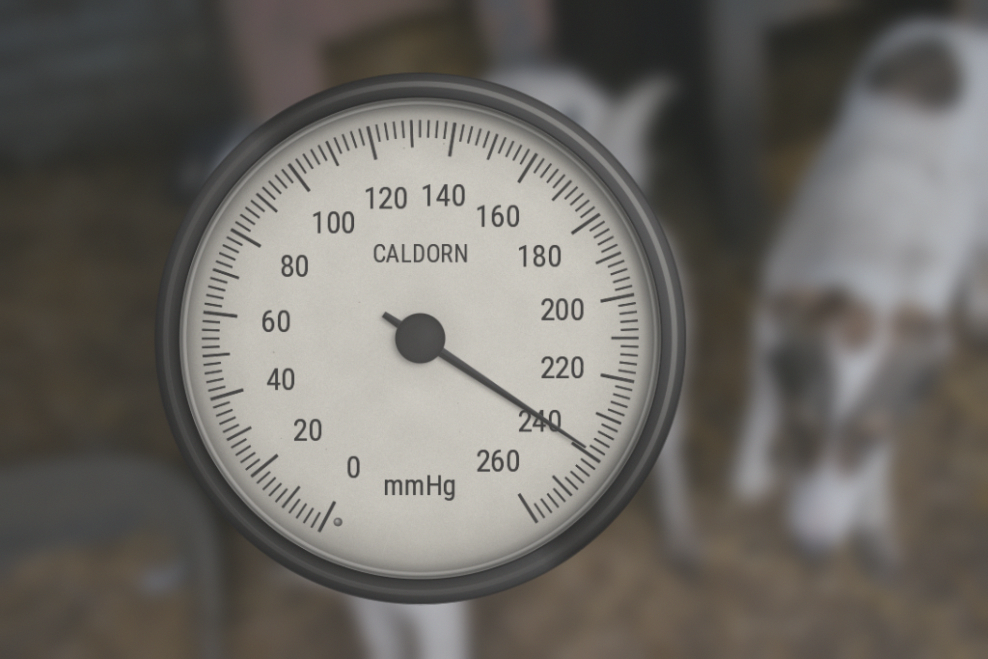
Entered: 239 mmHg
